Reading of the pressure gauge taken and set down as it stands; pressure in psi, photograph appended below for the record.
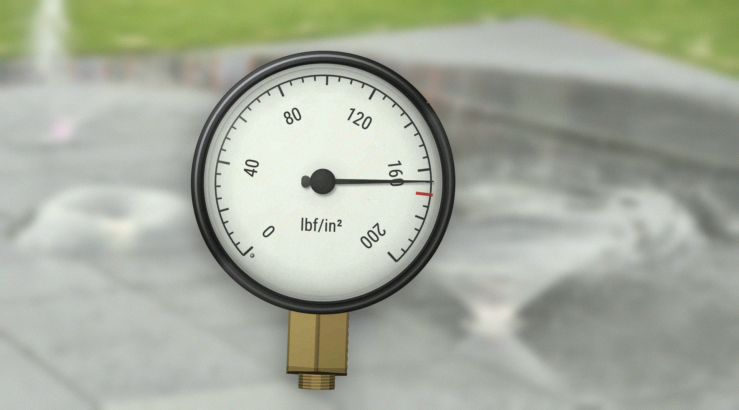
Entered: 165 psi
